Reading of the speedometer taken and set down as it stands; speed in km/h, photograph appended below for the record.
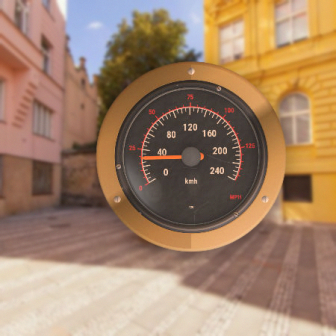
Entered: 30 km/h
